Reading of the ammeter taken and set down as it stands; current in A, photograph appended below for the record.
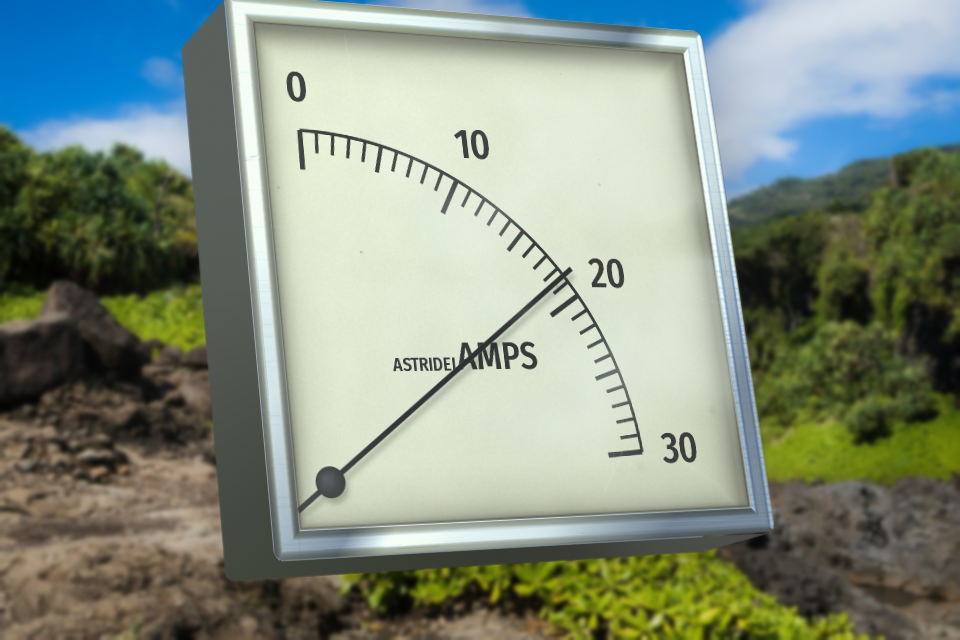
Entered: 18.5 A
